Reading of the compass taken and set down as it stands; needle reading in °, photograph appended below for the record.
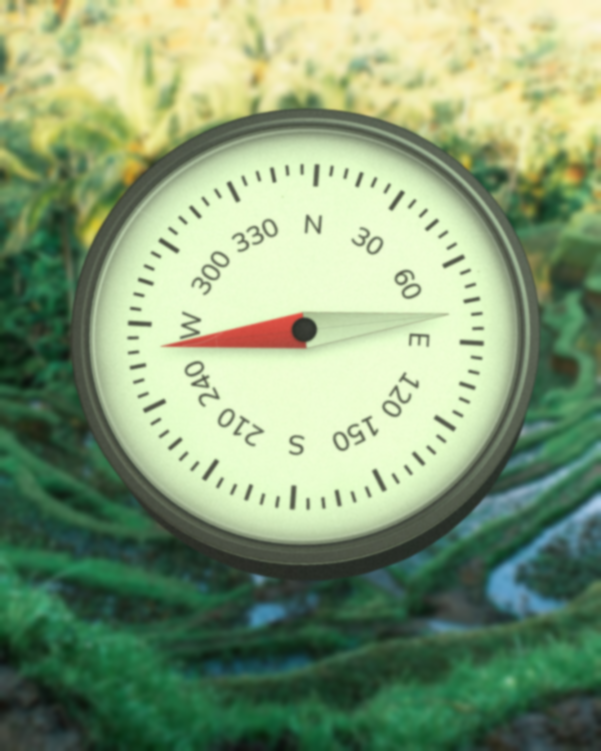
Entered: 260 °
